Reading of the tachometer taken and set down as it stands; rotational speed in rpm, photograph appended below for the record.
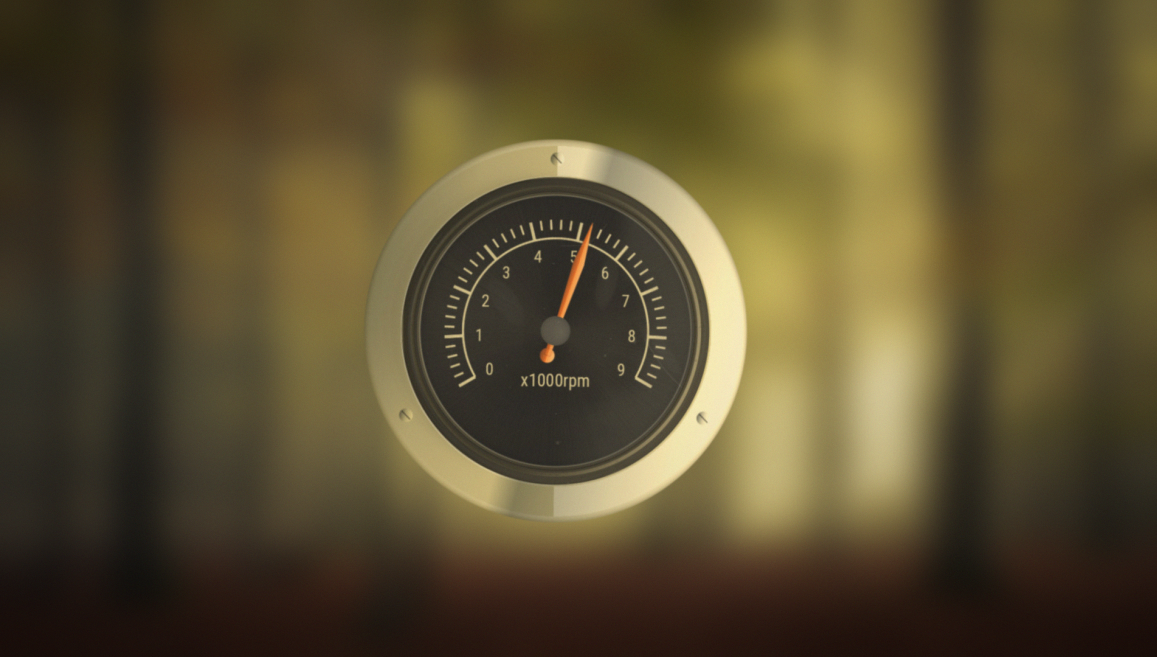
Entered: 5200 rpm
